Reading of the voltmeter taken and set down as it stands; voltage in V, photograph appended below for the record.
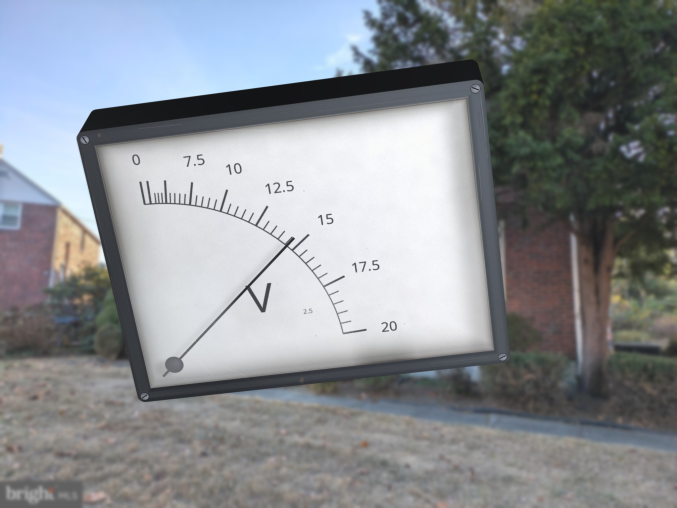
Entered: 14.5 V
